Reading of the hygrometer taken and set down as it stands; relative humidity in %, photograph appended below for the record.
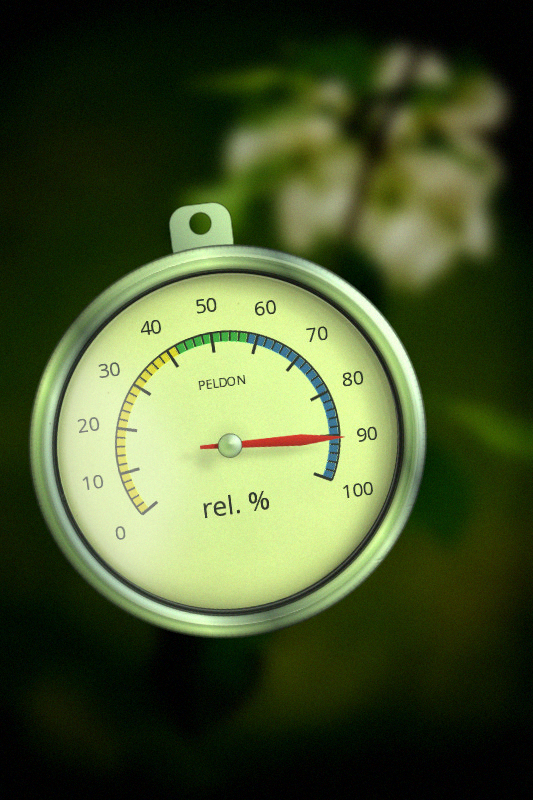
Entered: 90 %
